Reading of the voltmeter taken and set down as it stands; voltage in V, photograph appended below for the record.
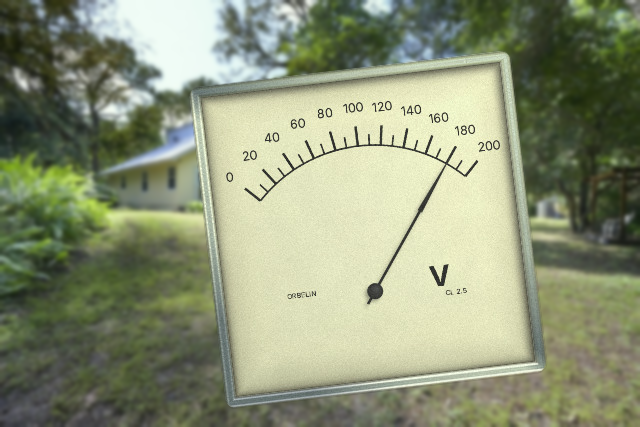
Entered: 180 V
